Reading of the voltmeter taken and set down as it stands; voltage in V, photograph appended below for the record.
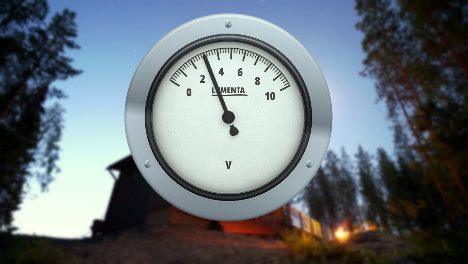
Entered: 3 V
